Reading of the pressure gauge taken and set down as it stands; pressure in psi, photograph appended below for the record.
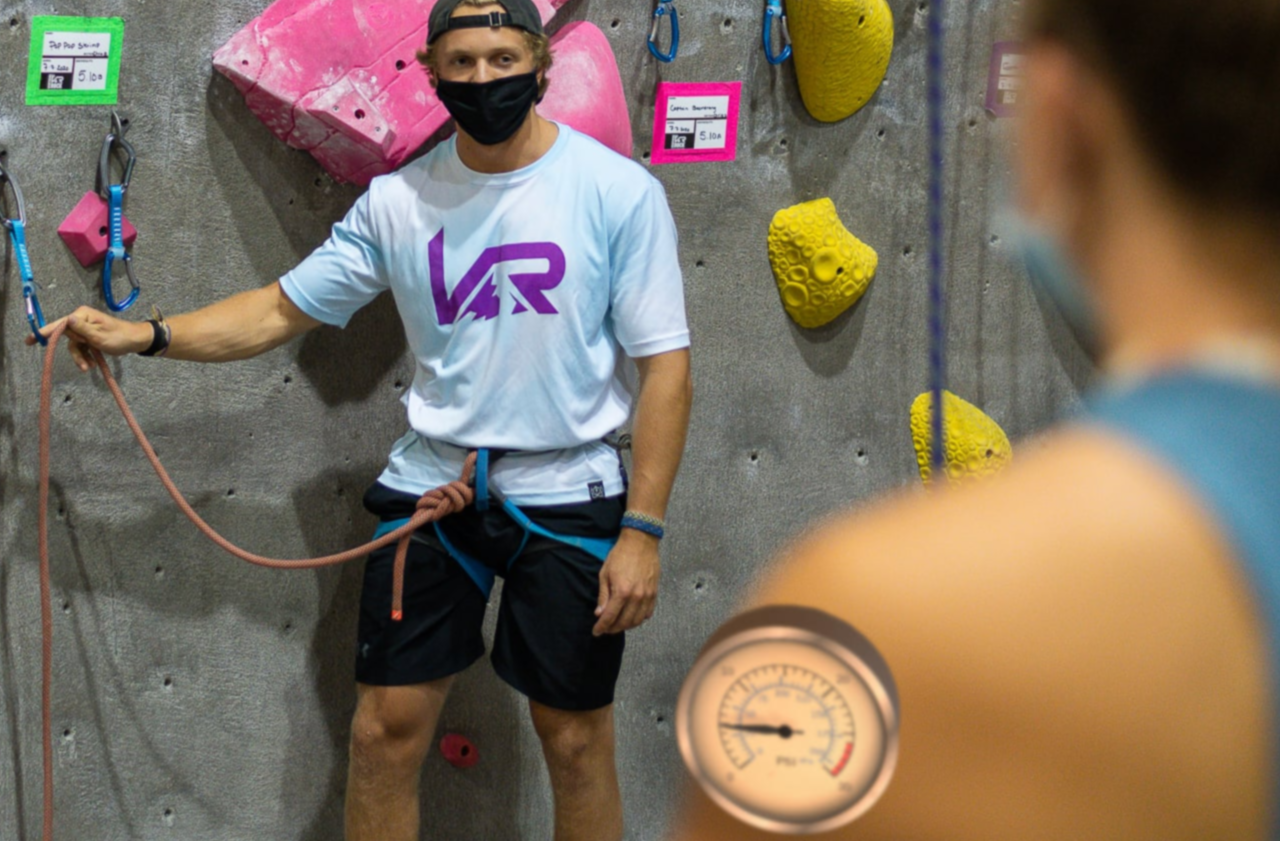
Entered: 5 psi
